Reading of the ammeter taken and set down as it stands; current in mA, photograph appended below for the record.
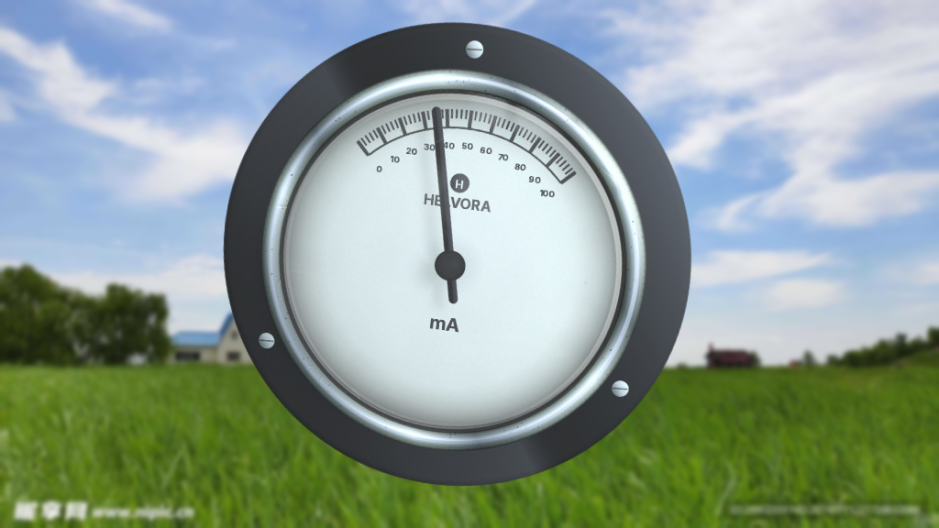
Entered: 36 mA
